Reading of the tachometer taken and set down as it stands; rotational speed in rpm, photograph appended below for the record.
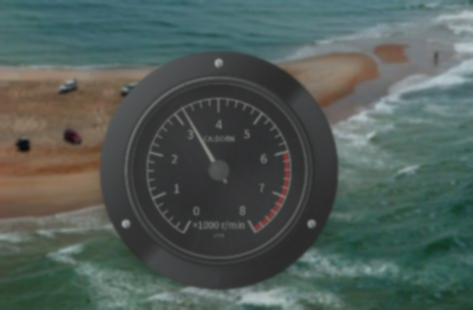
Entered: 3200 rpm
